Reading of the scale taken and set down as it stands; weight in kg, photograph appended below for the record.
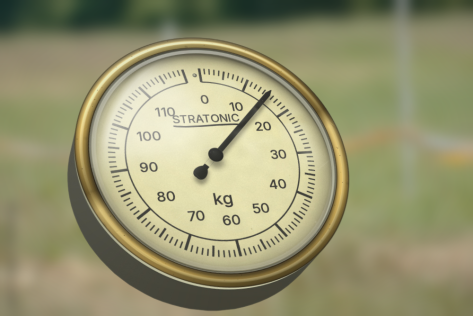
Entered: 15 kg
